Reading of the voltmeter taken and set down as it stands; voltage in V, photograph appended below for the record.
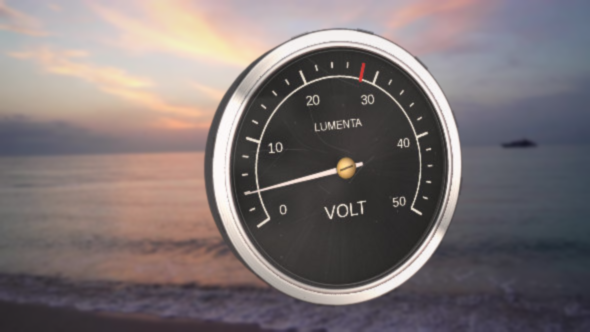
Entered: 4 V
